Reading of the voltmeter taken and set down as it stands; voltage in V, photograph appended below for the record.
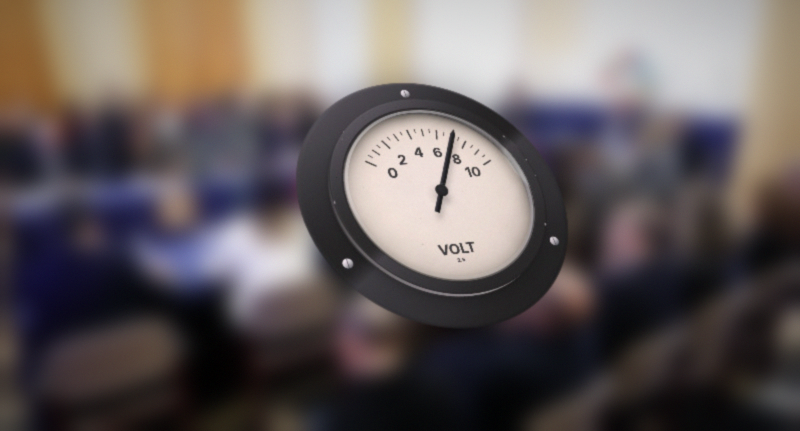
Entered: 7 V
